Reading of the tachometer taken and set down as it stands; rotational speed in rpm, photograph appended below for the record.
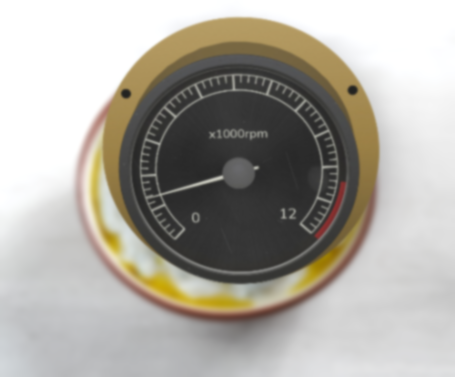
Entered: 1400 rpm
